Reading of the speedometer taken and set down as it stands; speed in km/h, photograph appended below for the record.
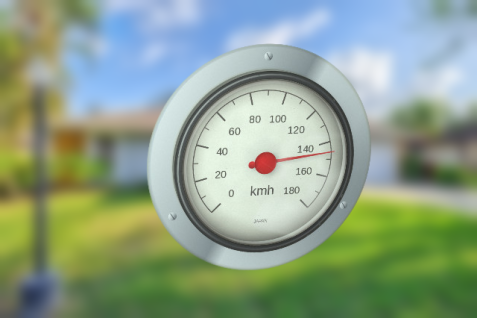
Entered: 145 km/h
